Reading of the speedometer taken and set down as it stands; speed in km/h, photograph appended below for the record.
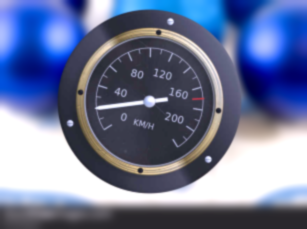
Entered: 20 km/h
